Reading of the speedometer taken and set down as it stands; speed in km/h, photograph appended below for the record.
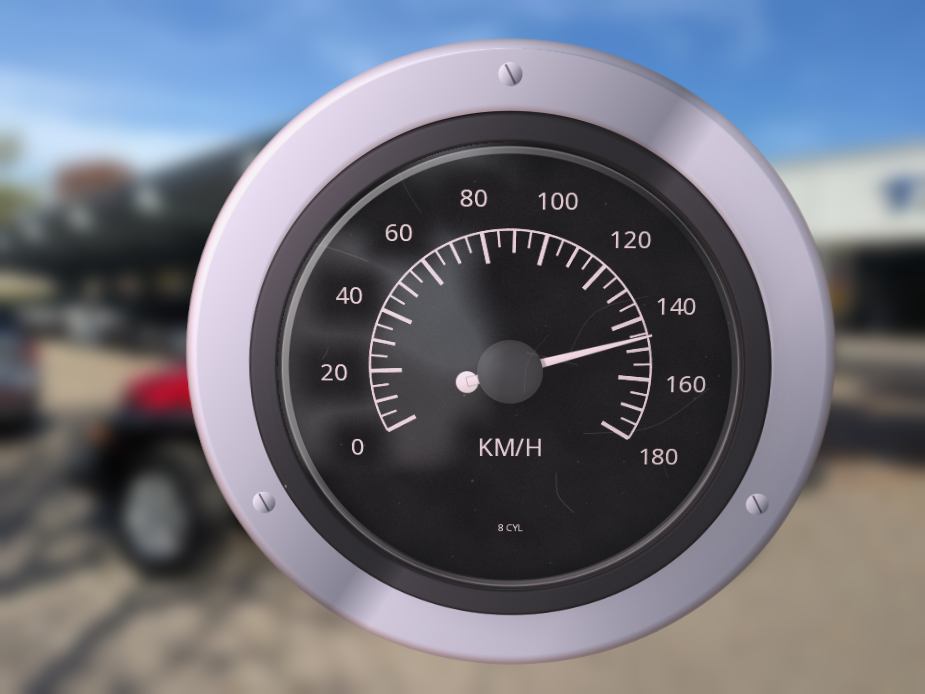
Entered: 145 km/h
